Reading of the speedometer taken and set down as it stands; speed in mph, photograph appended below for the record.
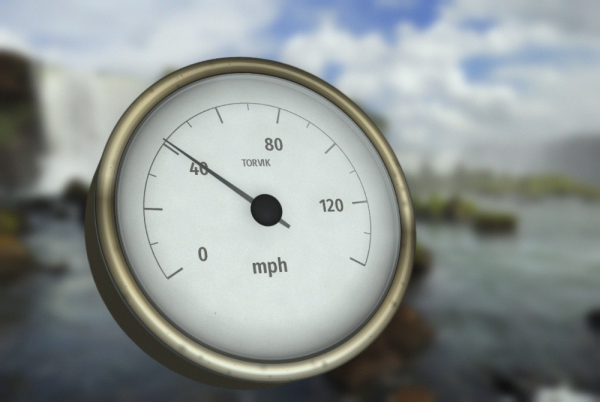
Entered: 40 mph
